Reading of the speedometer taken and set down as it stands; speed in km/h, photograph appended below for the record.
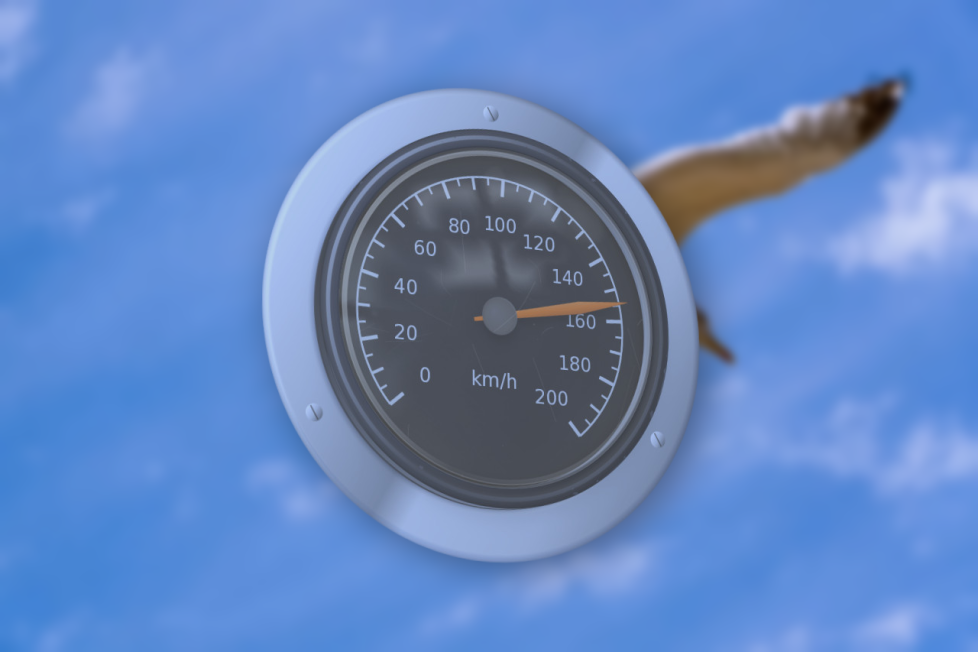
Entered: 155 km/h
